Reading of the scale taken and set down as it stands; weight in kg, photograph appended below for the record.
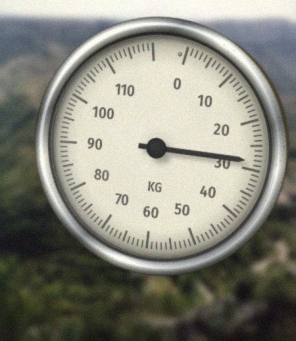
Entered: 28 kg
